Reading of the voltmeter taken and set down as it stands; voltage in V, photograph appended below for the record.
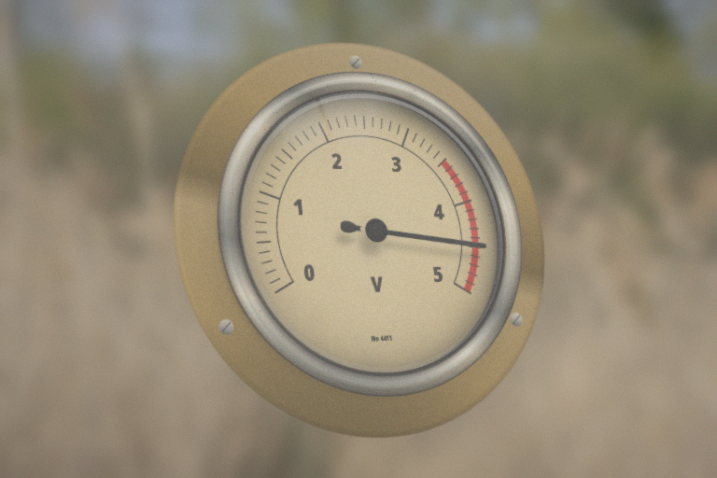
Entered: 4.5 V
